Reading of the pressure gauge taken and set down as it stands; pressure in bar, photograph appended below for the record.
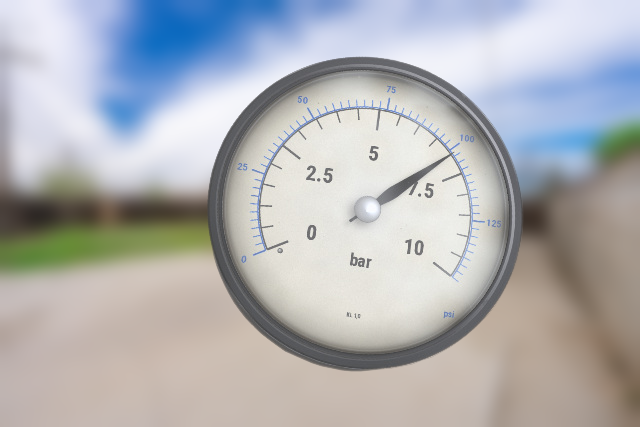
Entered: 7 bar
